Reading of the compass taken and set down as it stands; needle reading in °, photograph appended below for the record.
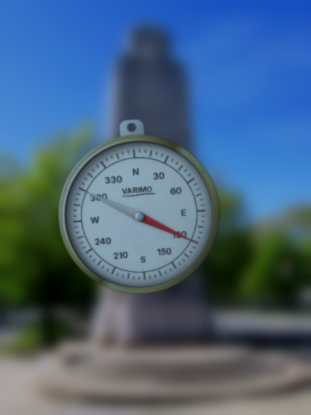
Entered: 120 °
